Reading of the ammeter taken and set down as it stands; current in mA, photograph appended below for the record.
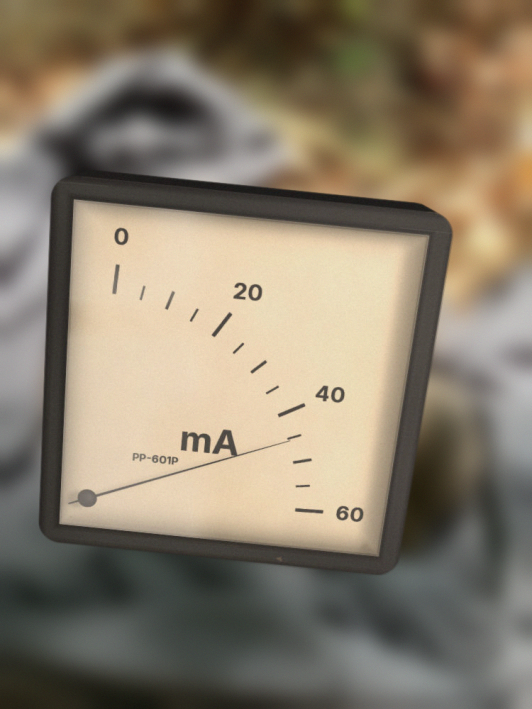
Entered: 45 mA
